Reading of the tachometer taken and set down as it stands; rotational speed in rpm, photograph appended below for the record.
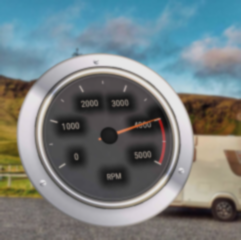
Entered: 4000 rpm
